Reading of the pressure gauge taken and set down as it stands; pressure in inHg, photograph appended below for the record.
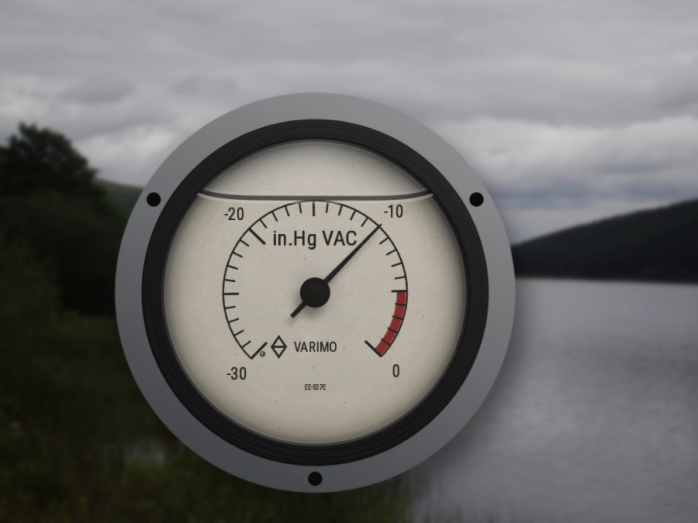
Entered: -10 inHg
